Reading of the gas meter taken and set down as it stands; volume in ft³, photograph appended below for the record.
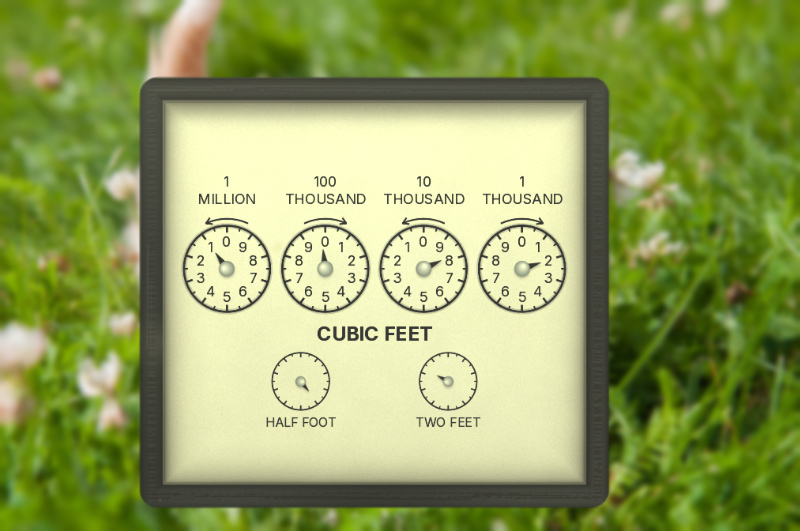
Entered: 98200 ft³
